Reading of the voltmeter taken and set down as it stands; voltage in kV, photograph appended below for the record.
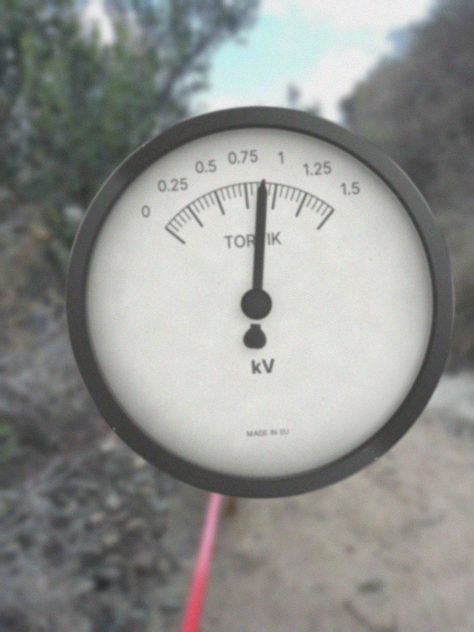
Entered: 0.9 kV
